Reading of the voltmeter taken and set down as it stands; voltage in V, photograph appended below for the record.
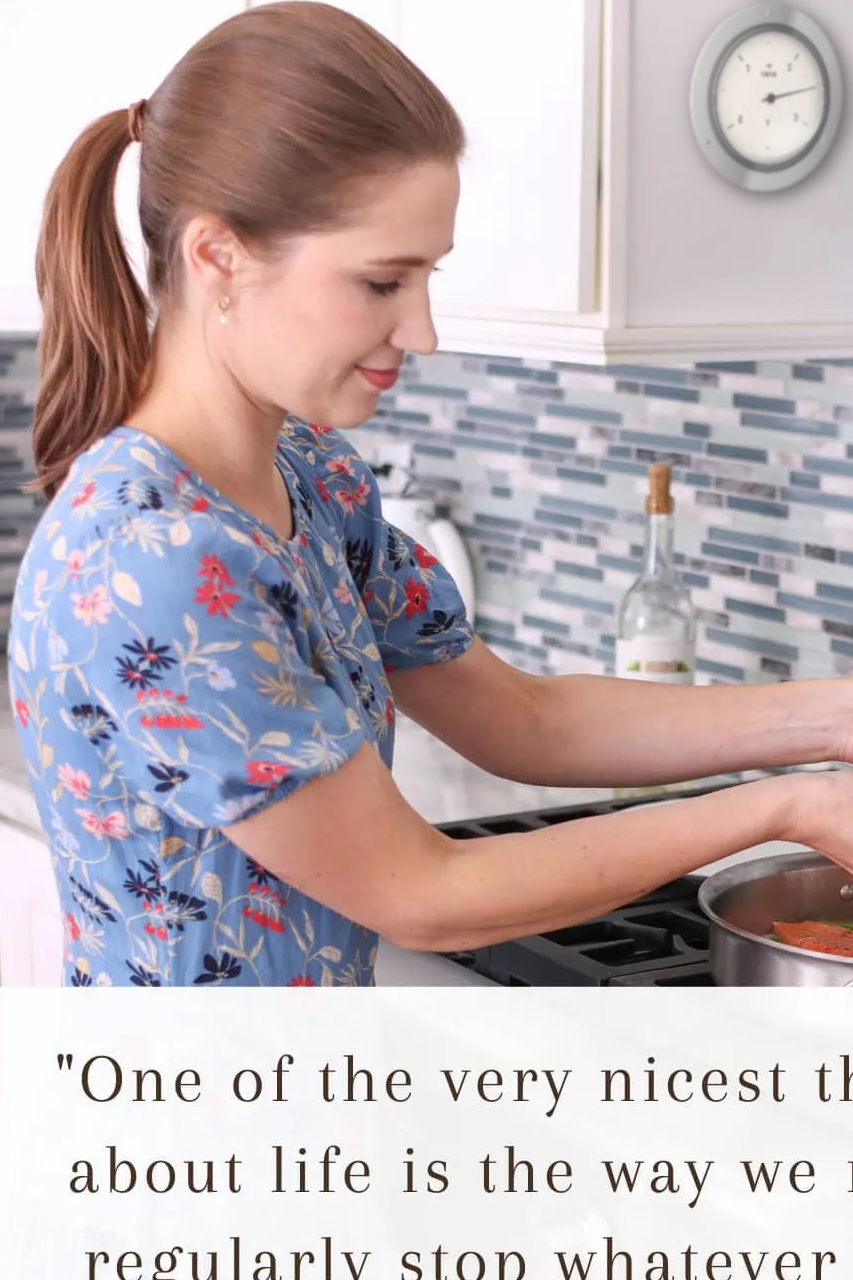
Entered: 2.5 V
